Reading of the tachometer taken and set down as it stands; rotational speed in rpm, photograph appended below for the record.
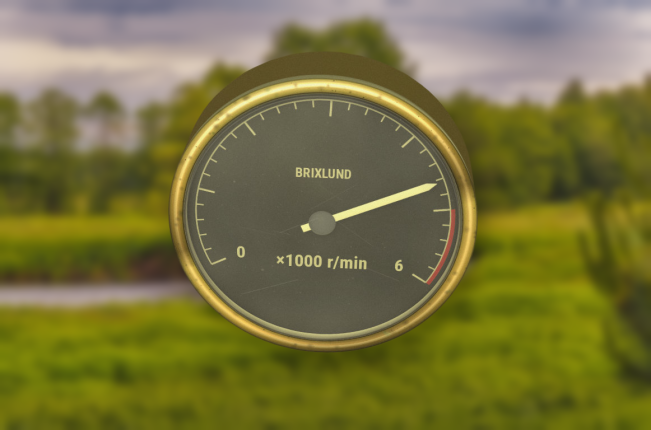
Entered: 4600 rpm
